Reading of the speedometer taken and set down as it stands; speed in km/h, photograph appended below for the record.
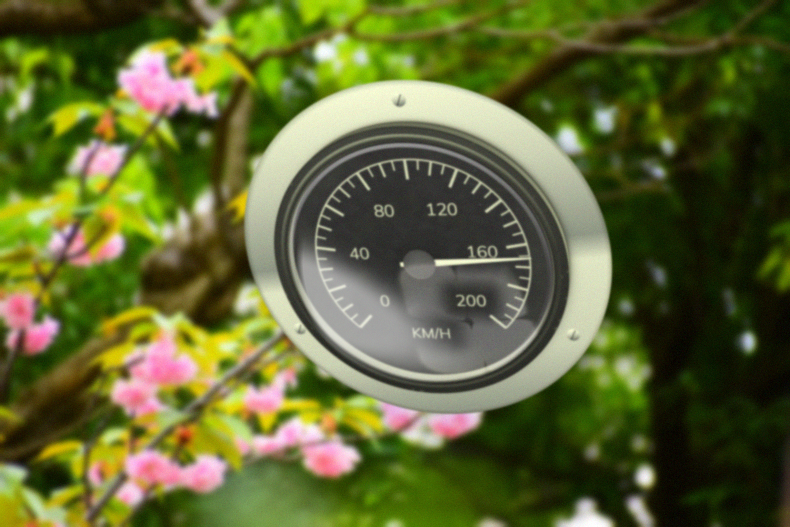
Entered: 165 km/h
